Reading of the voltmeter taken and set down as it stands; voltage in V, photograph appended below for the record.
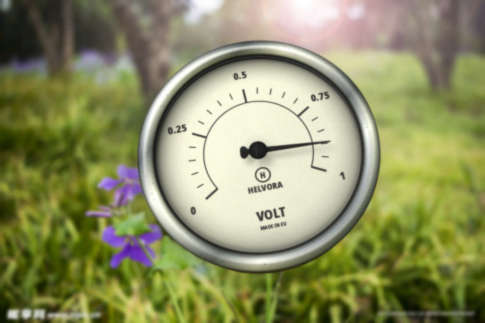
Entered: 0.9 V
